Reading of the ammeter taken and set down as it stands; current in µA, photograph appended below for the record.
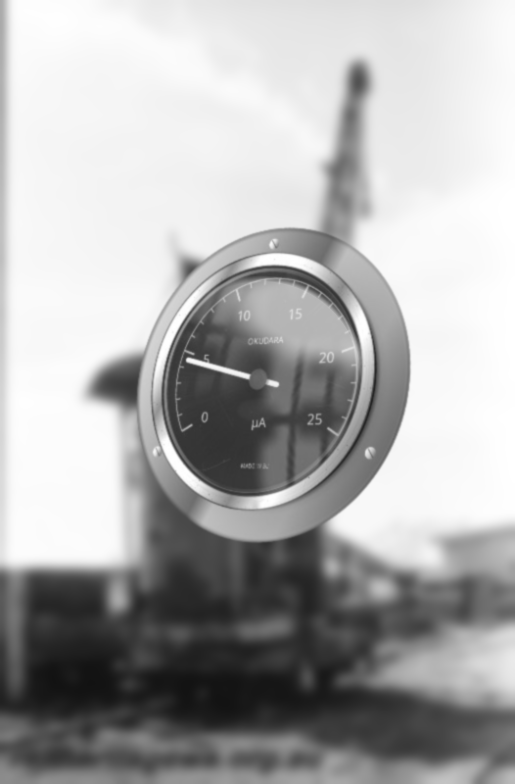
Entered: 4.5 µA
